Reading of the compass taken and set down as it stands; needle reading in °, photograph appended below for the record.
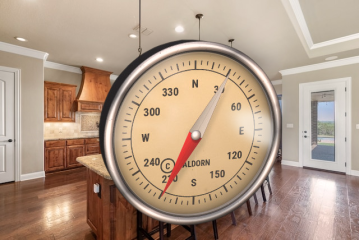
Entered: 210 °
